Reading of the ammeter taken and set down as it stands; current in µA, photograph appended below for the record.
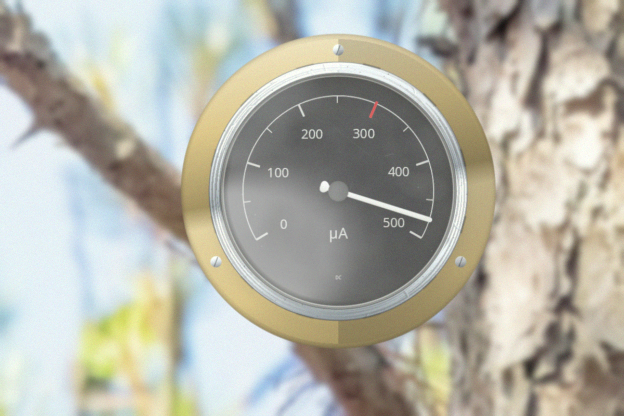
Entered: 475 µA
